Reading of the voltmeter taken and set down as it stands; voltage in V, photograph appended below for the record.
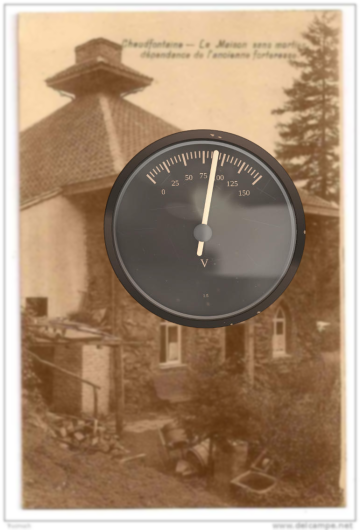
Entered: 90 V
